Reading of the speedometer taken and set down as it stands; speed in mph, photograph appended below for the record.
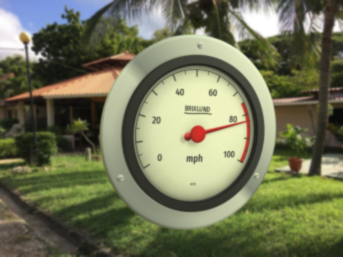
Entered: 82.5 mph
